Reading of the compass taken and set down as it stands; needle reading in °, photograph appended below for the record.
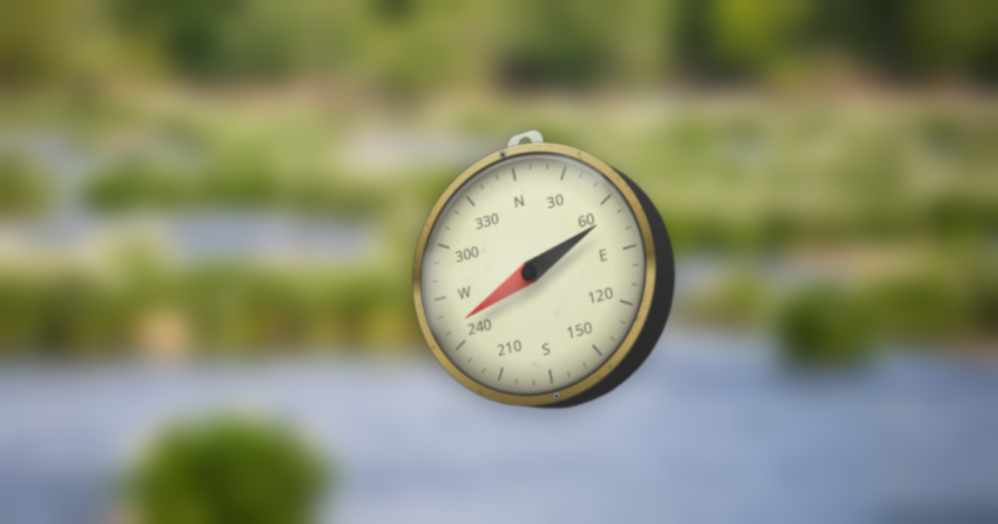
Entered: 250 °
